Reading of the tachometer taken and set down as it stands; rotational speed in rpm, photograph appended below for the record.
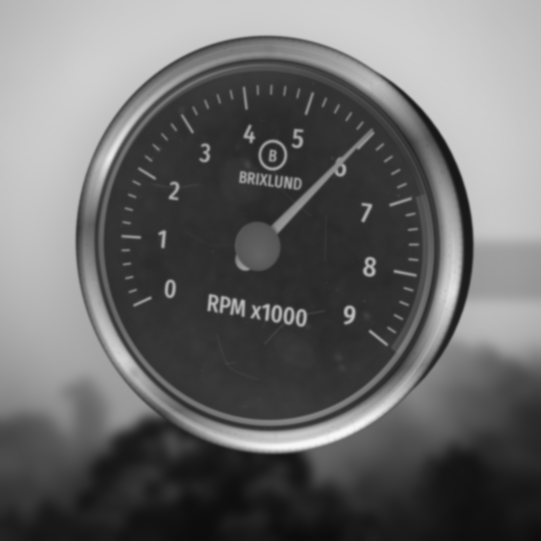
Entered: 6000 rpm
